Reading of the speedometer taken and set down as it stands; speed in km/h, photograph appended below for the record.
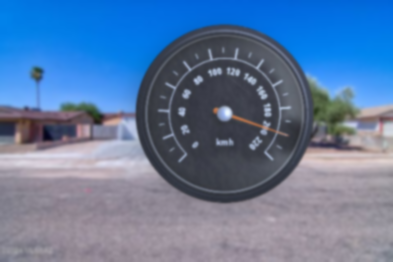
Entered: 200 km/h
